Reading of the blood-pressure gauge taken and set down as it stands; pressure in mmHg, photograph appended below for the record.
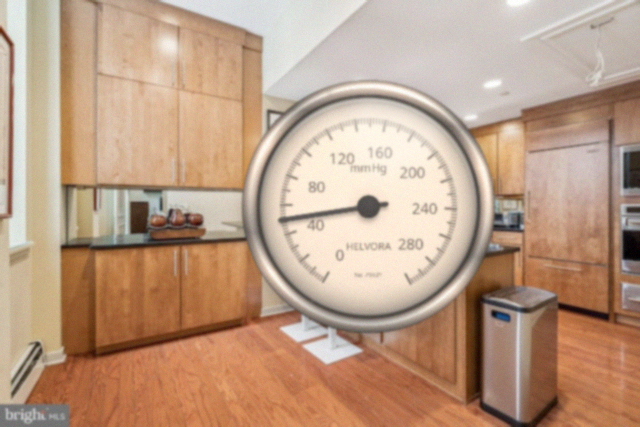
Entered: 50 mmHg
